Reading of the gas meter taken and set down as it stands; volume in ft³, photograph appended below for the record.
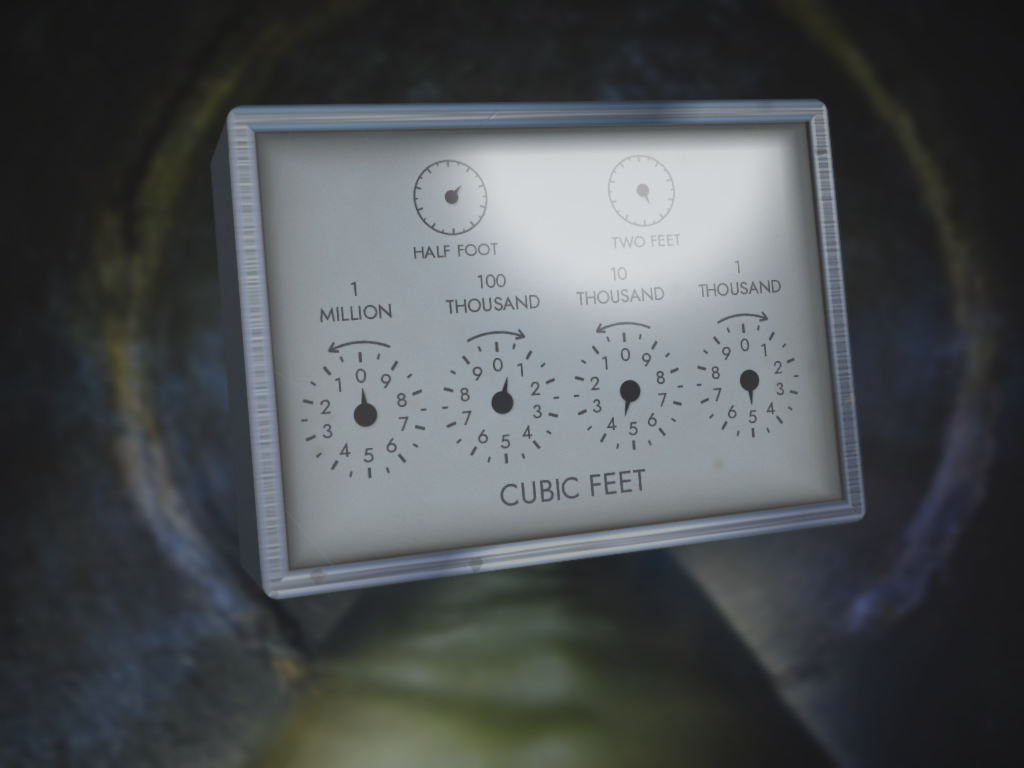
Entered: 4500 ft³
